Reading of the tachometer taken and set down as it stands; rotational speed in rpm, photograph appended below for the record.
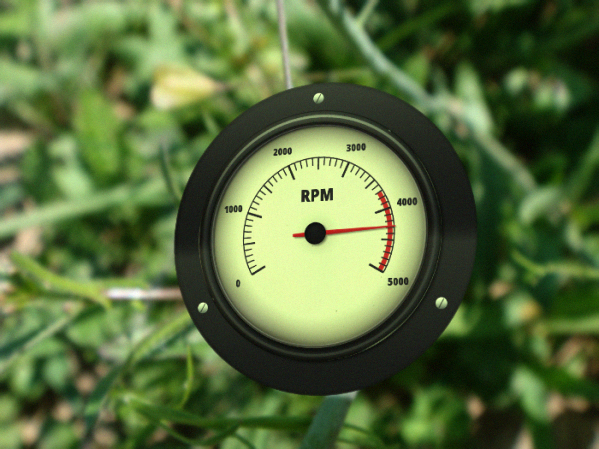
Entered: 4300 rpm
